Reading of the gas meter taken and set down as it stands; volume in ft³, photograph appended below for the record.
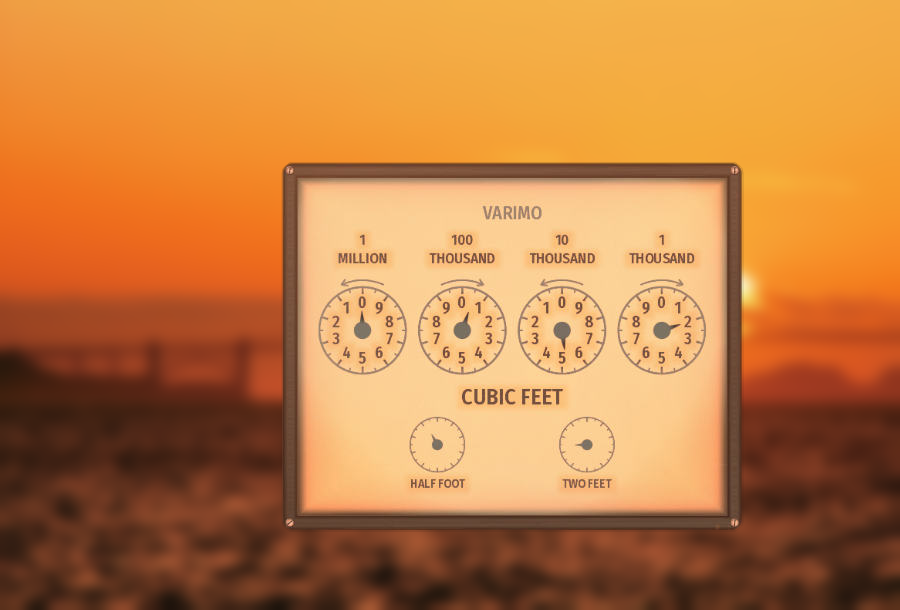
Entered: 5200 ft³
